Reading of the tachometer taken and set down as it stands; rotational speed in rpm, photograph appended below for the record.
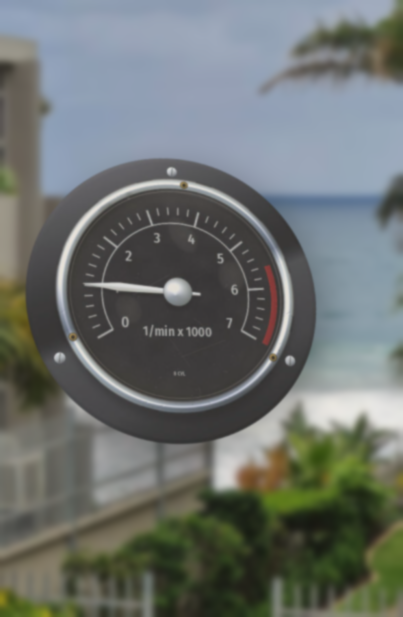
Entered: 1000 rpm
